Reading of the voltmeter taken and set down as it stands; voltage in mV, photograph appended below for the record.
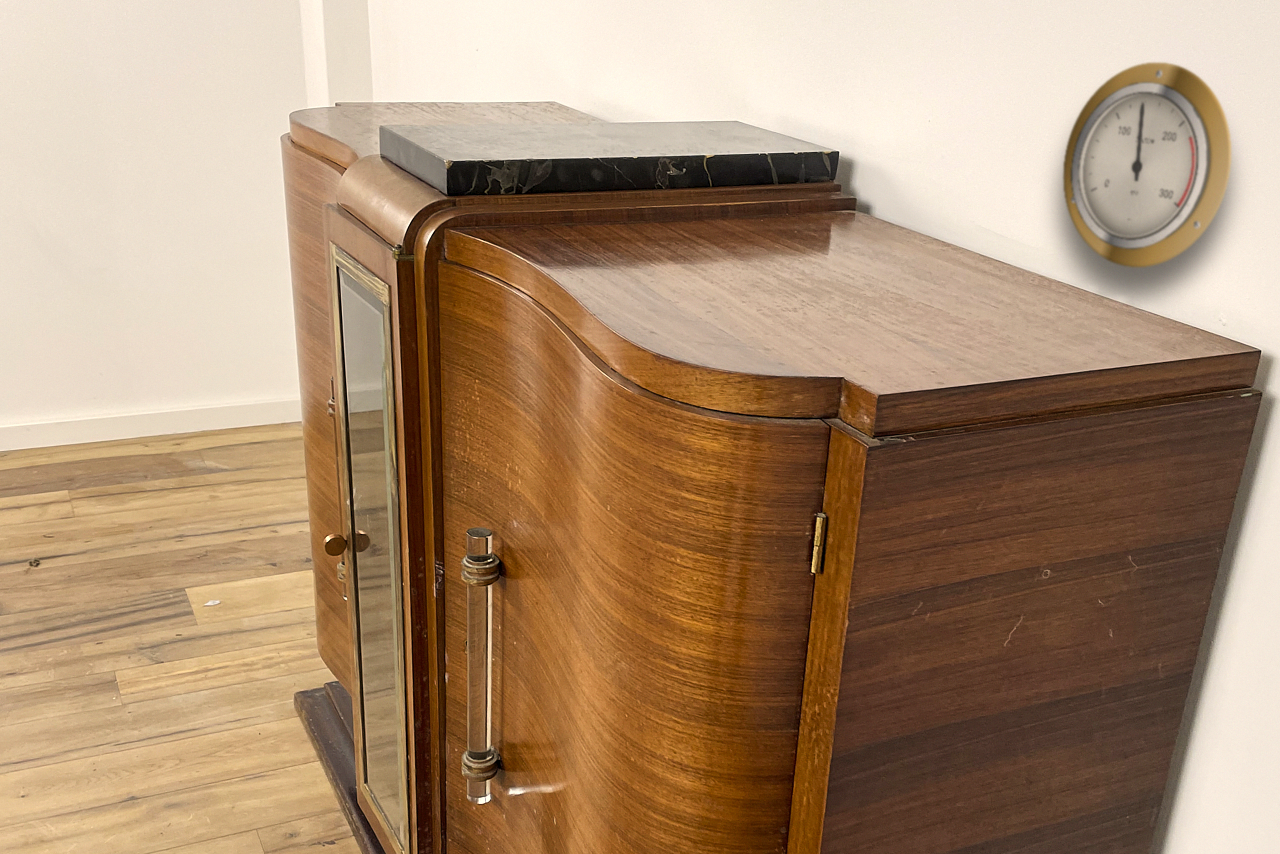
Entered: 140 mV
